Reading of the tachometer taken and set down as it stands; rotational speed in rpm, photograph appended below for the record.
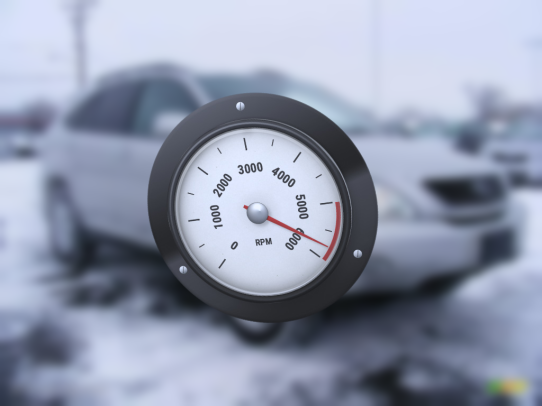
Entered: 5750 rpm
